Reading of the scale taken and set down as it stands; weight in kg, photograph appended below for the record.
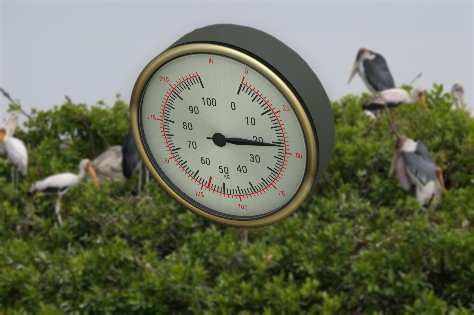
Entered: 20 kg
